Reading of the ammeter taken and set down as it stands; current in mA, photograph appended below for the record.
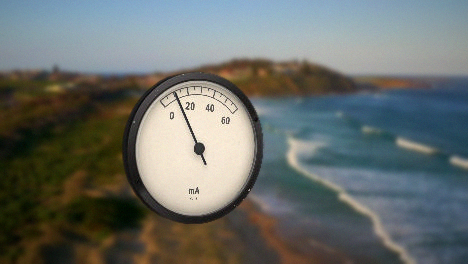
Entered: 10 mA
